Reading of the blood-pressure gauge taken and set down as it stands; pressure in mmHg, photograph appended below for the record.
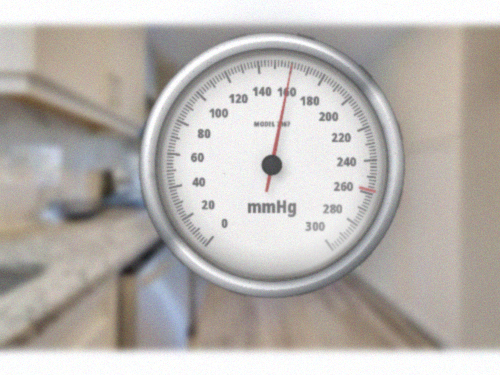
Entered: 160 mmHg
